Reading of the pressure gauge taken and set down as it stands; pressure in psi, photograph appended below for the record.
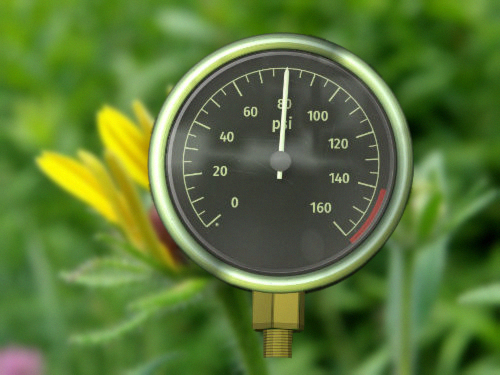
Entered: 80 psi
